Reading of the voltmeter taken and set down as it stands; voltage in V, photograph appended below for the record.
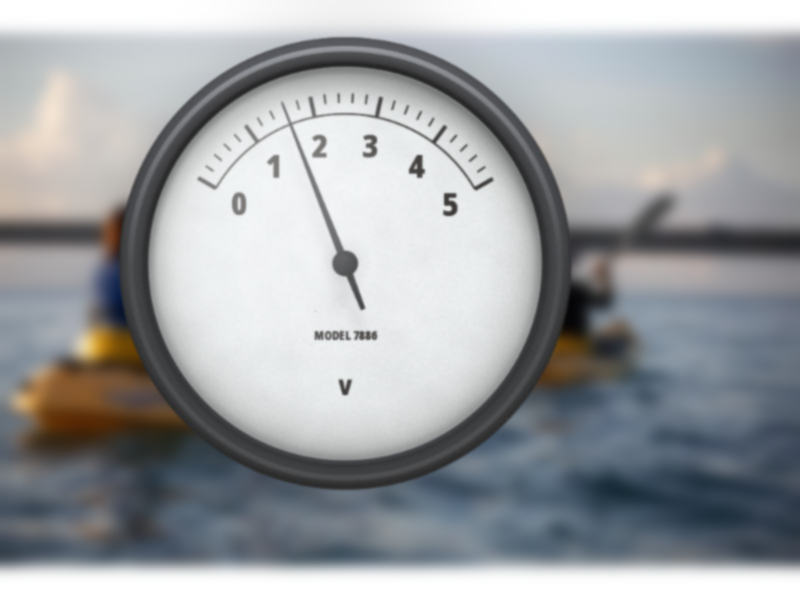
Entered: 1.6 V
